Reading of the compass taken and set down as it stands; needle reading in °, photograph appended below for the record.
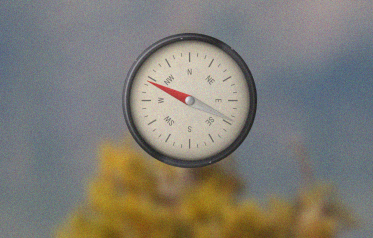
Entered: 295 °
